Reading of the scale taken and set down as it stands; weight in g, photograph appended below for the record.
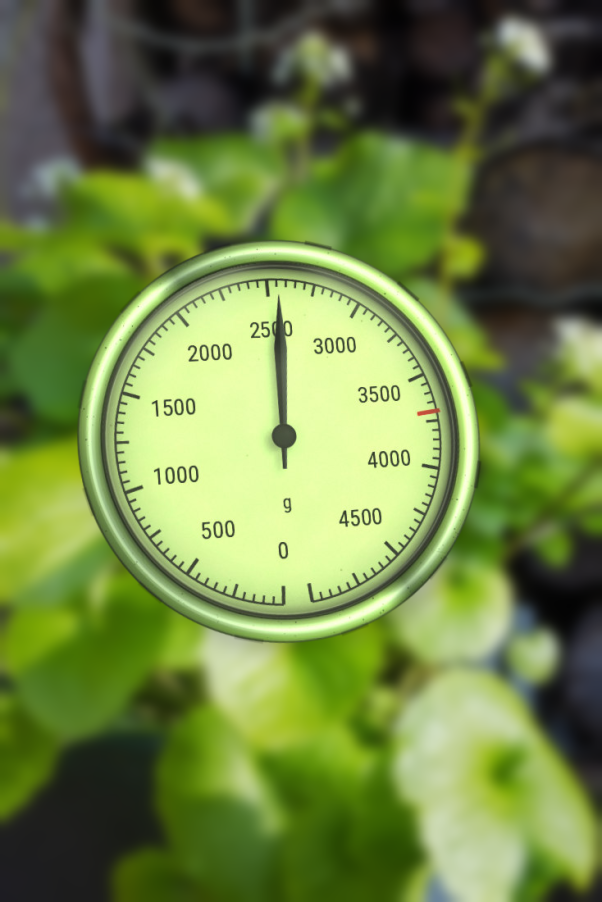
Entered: 2550 g
